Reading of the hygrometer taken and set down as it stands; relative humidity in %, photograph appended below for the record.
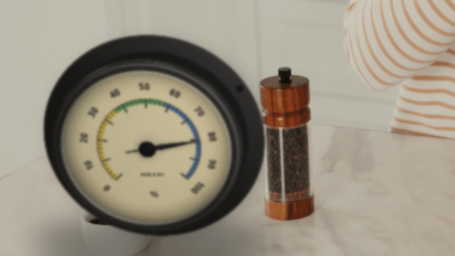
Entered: 80 %
